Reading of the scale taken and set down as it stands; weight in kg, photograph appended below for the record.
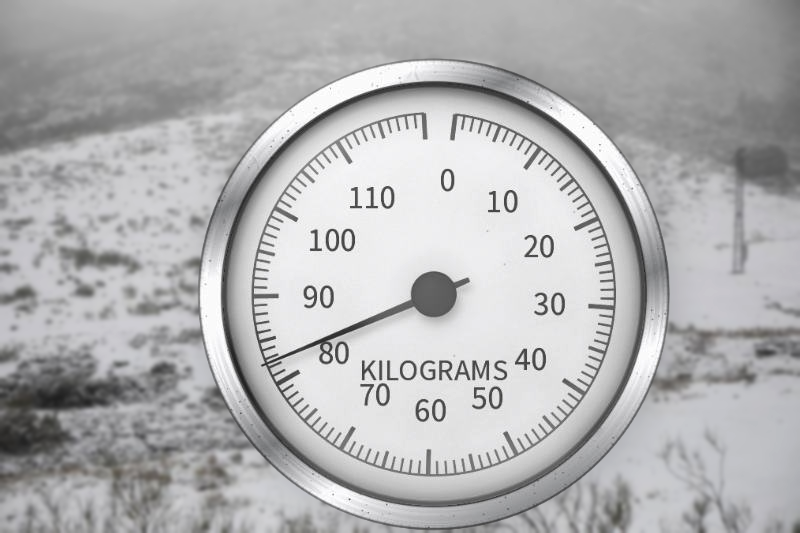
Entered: 82.5 kg
